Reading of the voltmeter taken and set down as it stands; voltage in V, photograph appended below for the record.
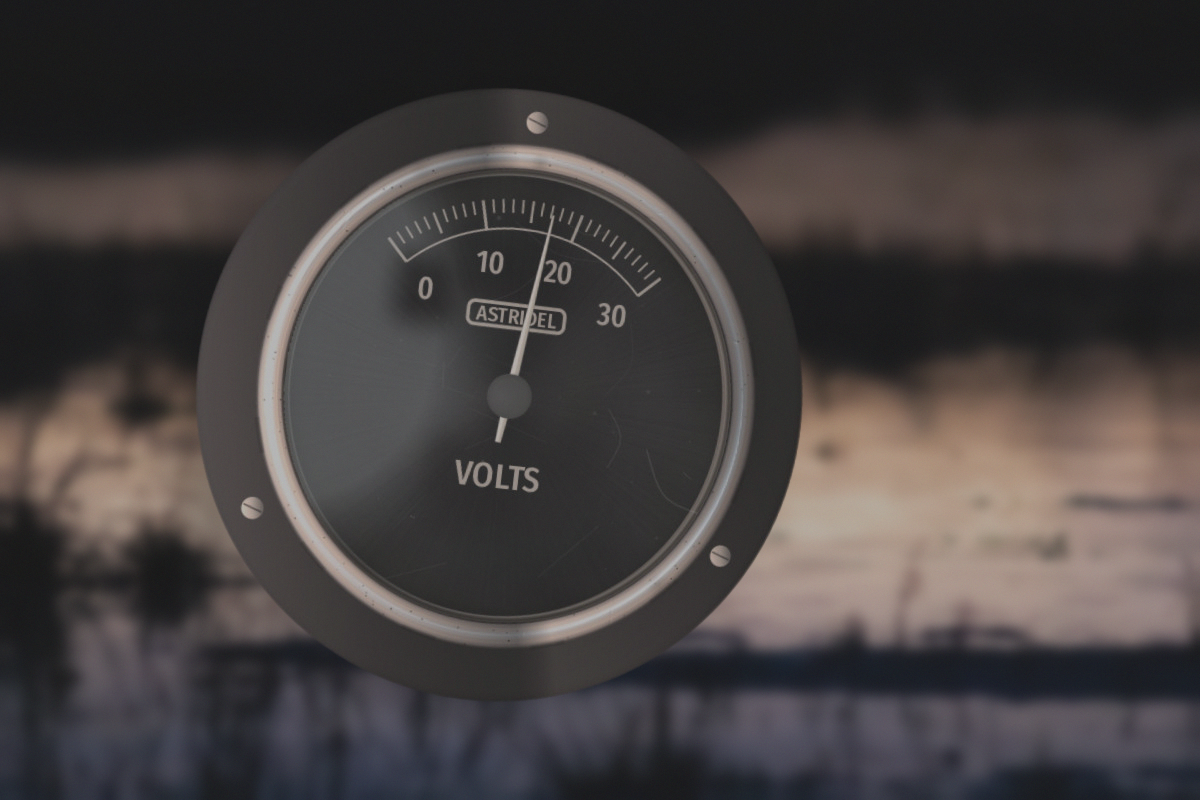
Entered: 17 V
